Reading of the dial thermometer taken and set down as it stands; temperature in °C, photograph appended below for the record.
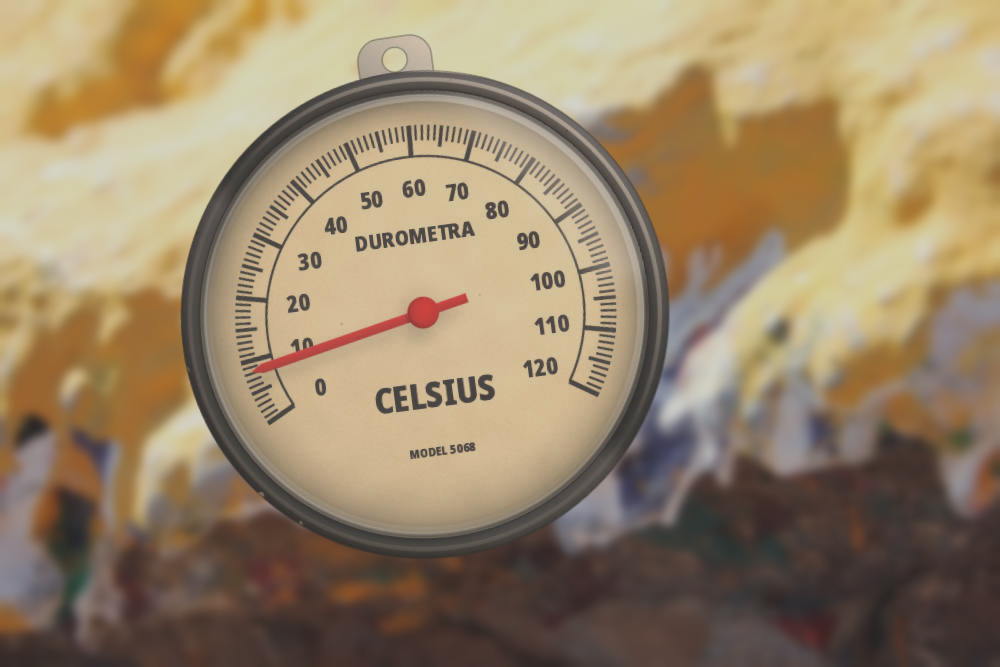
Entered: 8 °C
